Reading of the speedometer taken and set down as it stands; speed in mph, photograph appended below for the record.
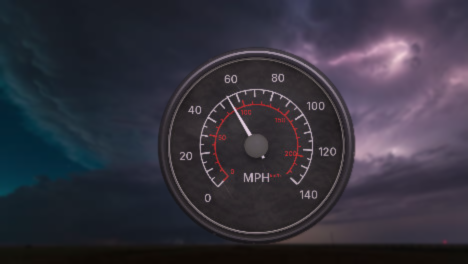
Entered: 55 mph
